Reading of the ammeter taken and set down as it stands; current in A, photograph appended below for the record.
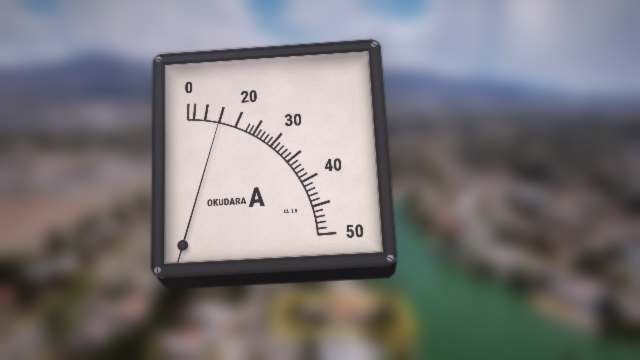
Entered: 15 A
